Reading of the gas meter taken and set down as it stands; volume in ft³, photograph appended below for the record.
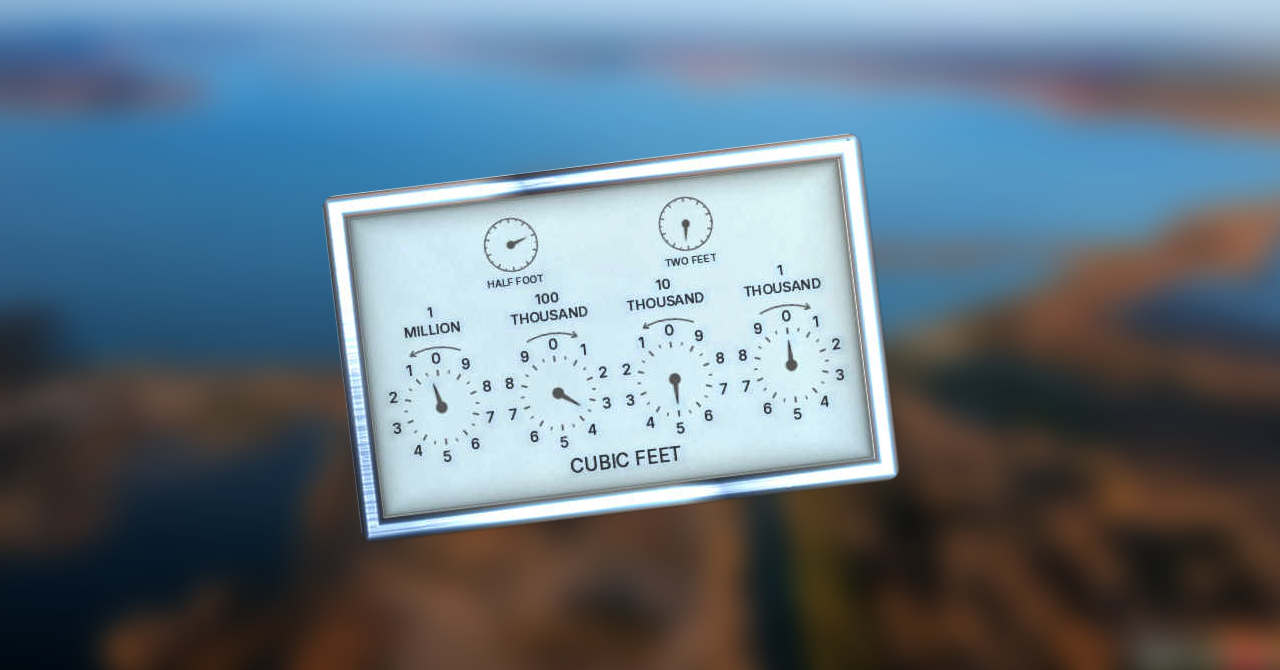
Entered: 35000 ft³
